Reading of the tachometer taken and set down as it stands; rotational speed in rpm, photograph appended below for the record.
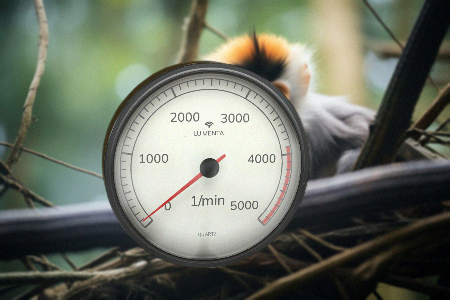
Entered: 100 rpm
